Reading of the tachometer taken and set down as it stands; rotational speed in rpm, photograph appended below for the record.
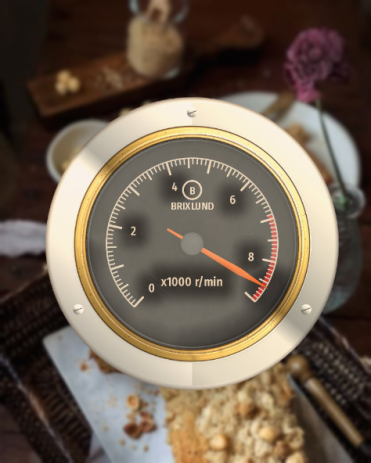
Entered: 8600 rpm
